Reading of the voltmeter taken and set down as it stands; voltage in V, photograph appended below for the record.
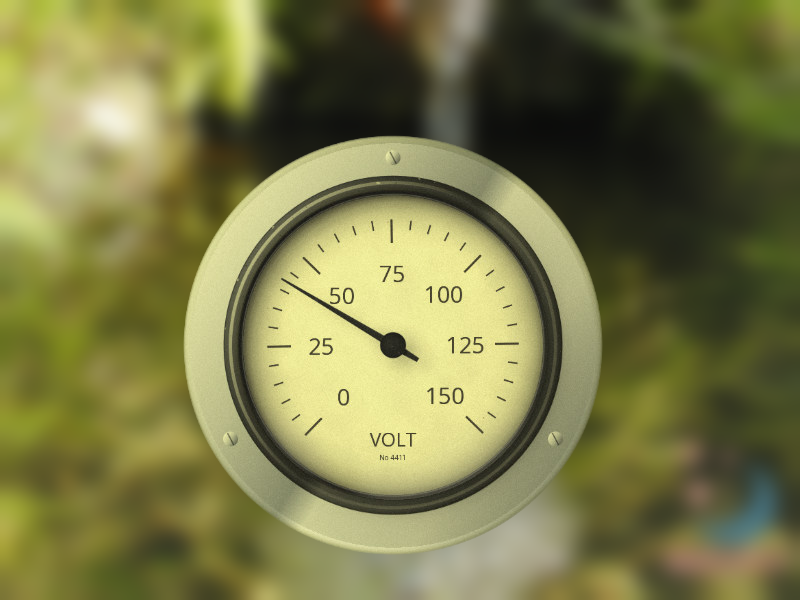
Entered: 42.5 V
